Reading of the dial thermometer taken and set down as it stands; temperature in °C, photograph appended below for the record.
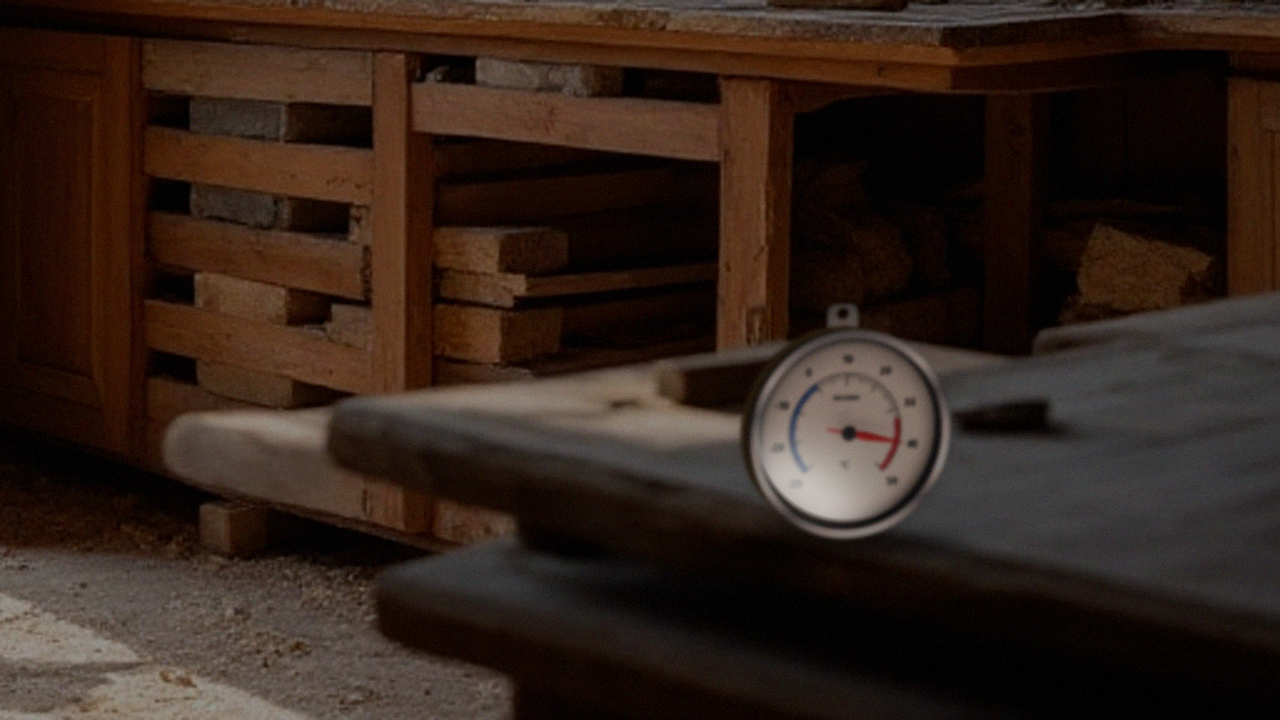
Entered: 40 °C
